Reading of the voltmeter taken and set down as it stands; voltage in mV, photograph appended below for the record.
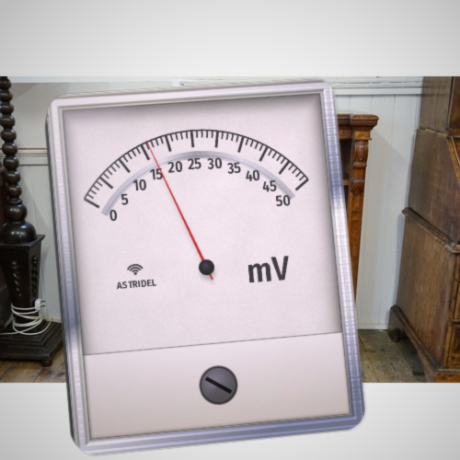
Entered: 16 mV
